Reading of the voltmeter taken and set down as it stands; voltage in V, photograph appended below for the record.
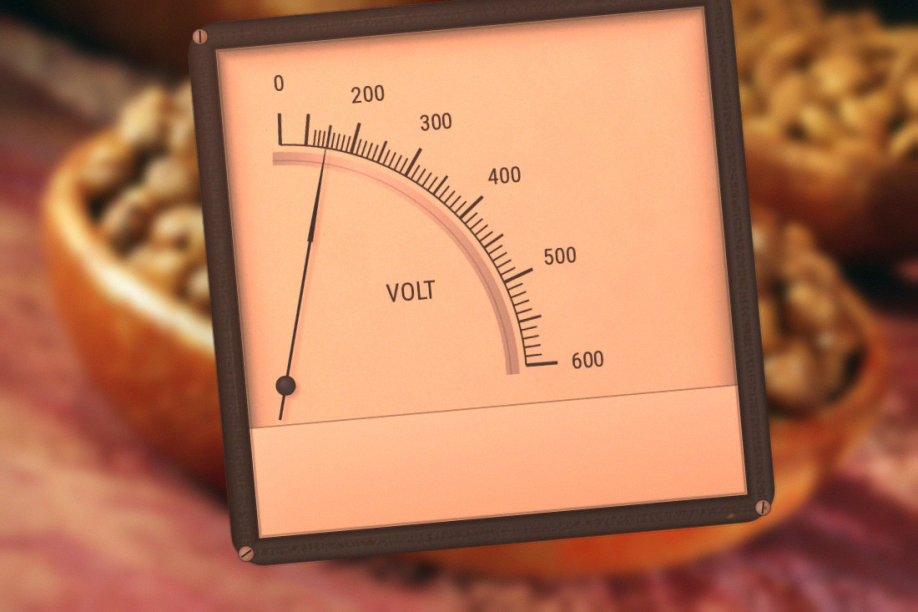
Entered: 150 V
